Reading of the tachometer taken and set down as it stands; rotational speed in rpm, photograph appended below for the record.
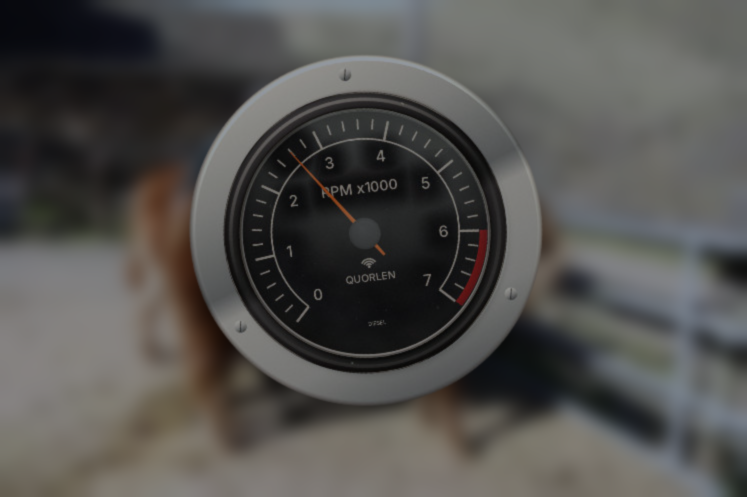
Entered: 2600 rpm
